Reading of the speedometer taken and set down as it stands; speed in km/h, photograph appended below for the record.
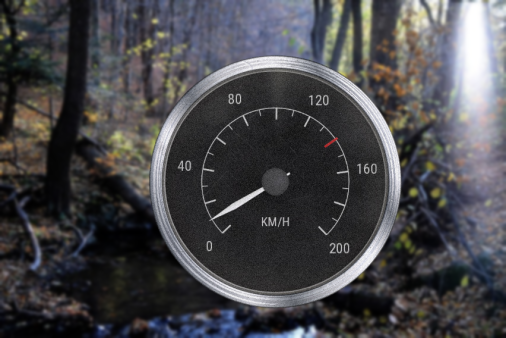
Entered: 10 km/h
